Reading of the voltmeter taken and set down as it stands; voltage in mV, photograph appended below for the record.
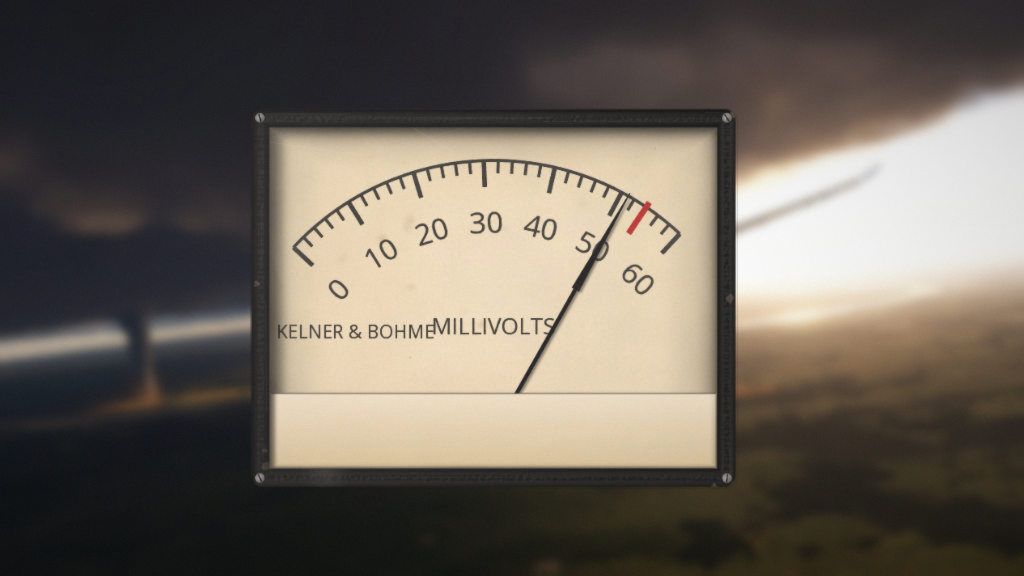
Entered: 51 mV
